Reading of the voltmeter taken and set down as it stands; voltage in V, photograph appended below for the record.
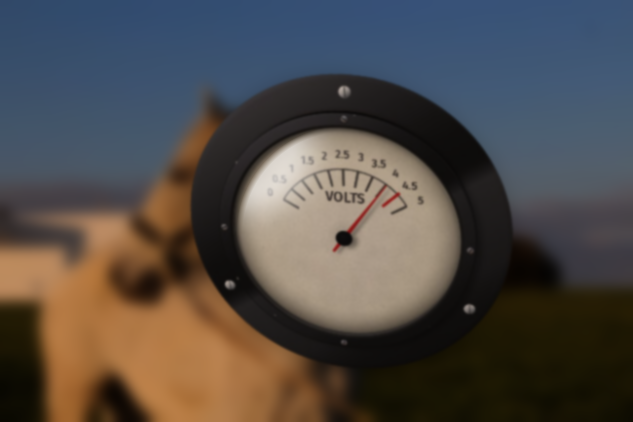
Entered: 4 V
